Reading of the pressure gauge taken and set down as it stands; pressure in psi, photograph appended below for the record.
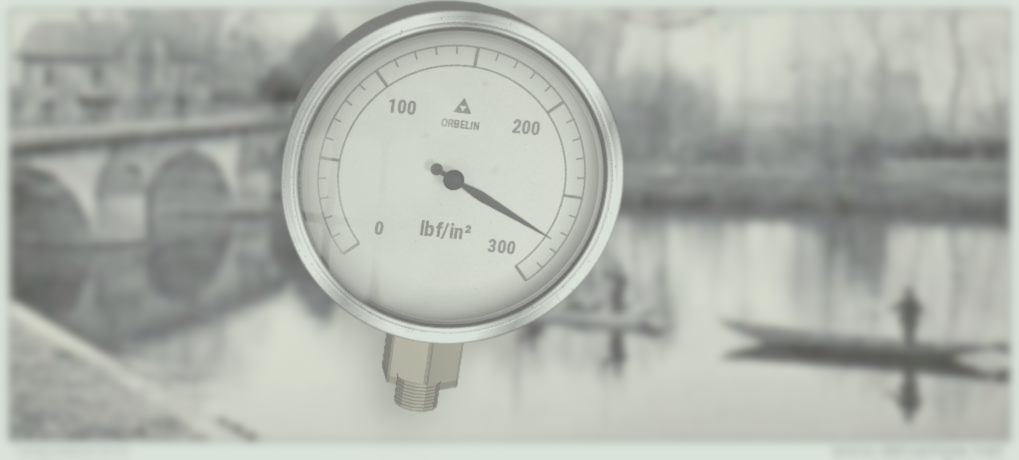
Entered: 275 psi
